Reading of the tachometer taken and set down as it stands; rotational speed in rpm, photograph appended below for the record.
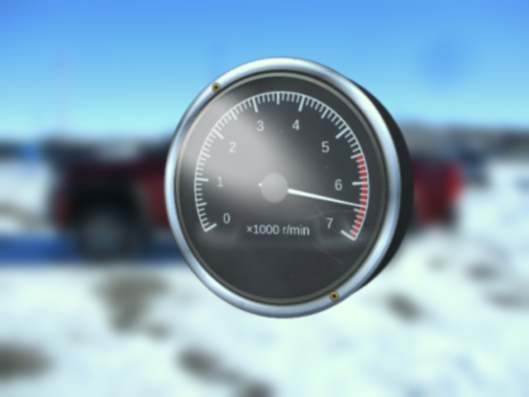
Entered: 6400 rpm
